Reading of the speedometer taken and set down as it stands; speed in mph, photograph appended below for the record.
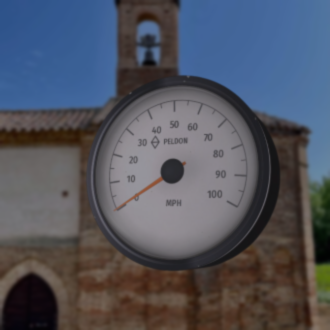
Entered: 0 mph
